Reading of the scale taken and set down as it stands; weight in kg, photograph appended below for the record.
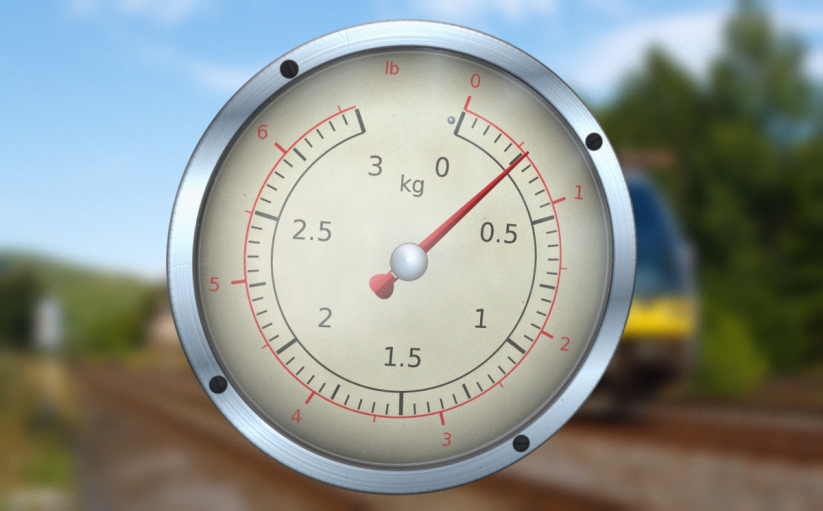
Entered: 0.25 kg
